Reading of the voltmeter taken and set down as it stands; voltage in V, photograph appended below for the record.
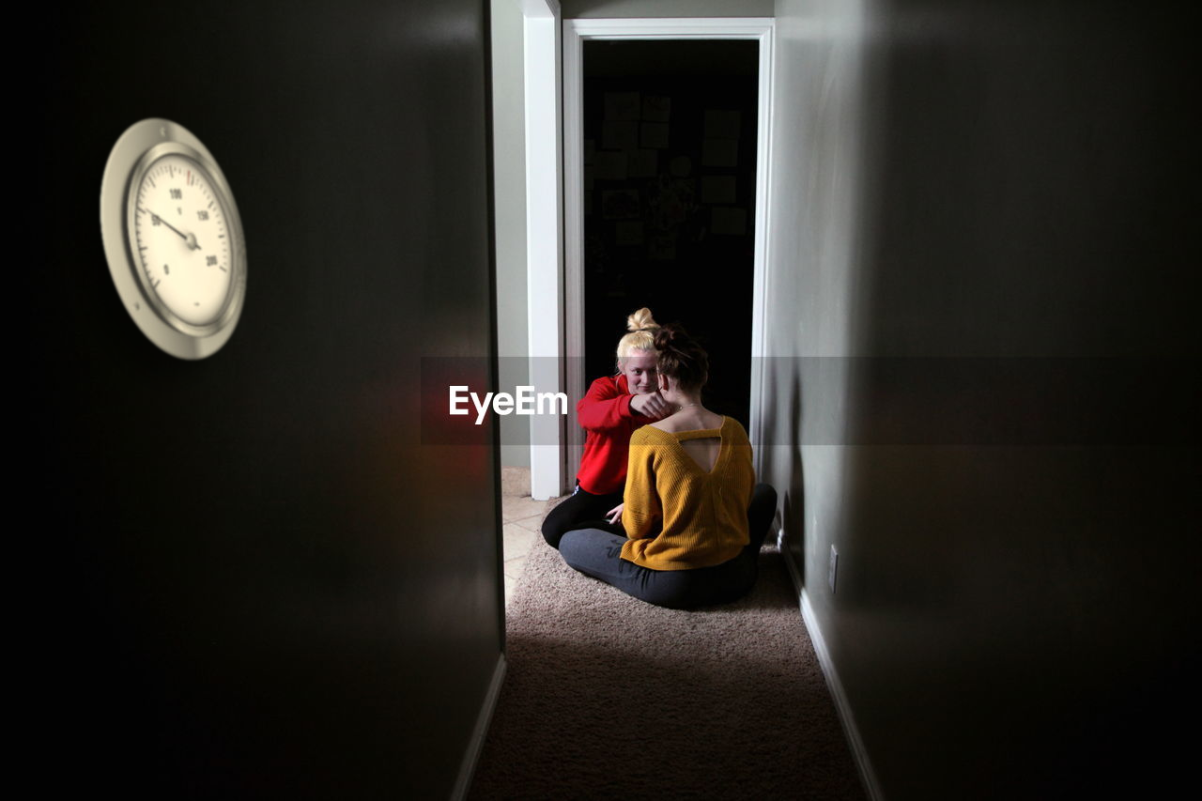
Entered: 50 V
